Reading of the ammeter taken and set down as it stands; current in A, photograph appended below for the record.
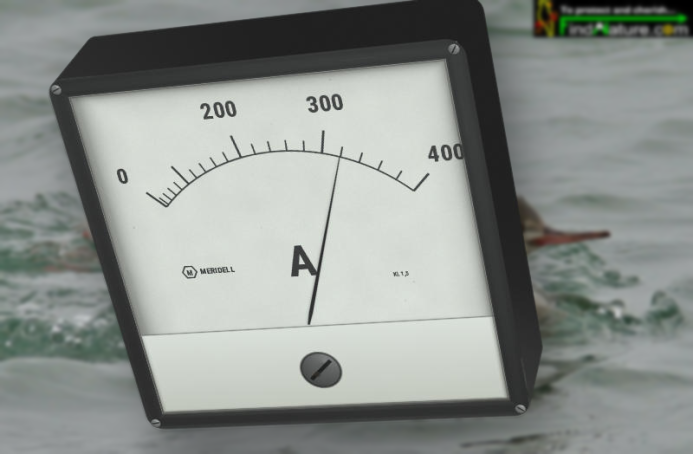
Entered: 320 A
